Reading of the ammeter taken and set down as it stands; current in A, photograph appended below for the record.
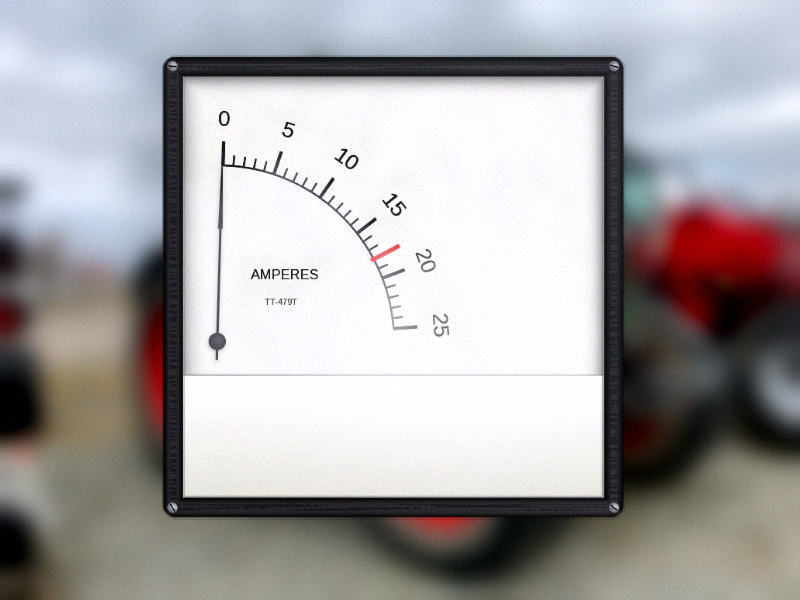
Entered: 0 A
